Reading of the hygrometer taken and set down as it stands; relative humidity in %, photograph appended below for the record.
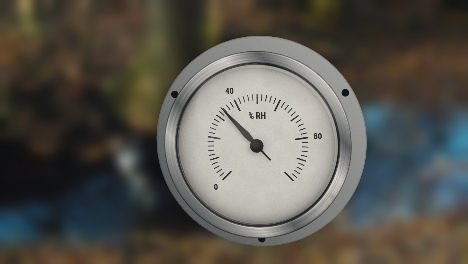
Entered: 34 %
